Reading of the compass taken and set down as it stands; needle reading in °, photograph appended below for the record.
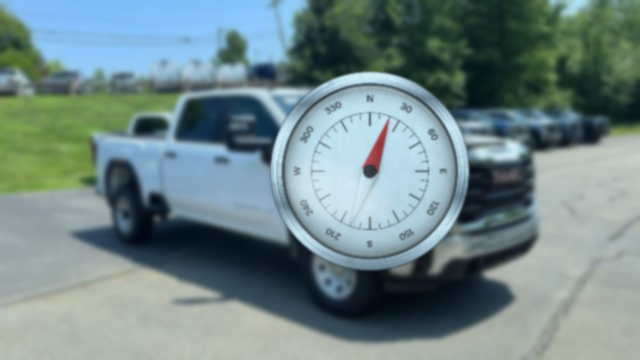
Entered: 20 °
